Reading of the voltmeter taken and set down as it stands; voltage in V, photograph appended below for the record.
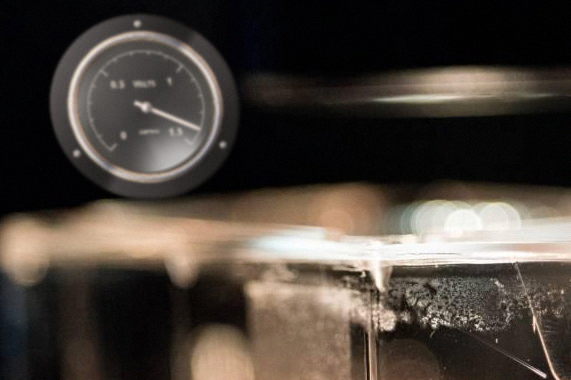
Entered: 1.4 V
